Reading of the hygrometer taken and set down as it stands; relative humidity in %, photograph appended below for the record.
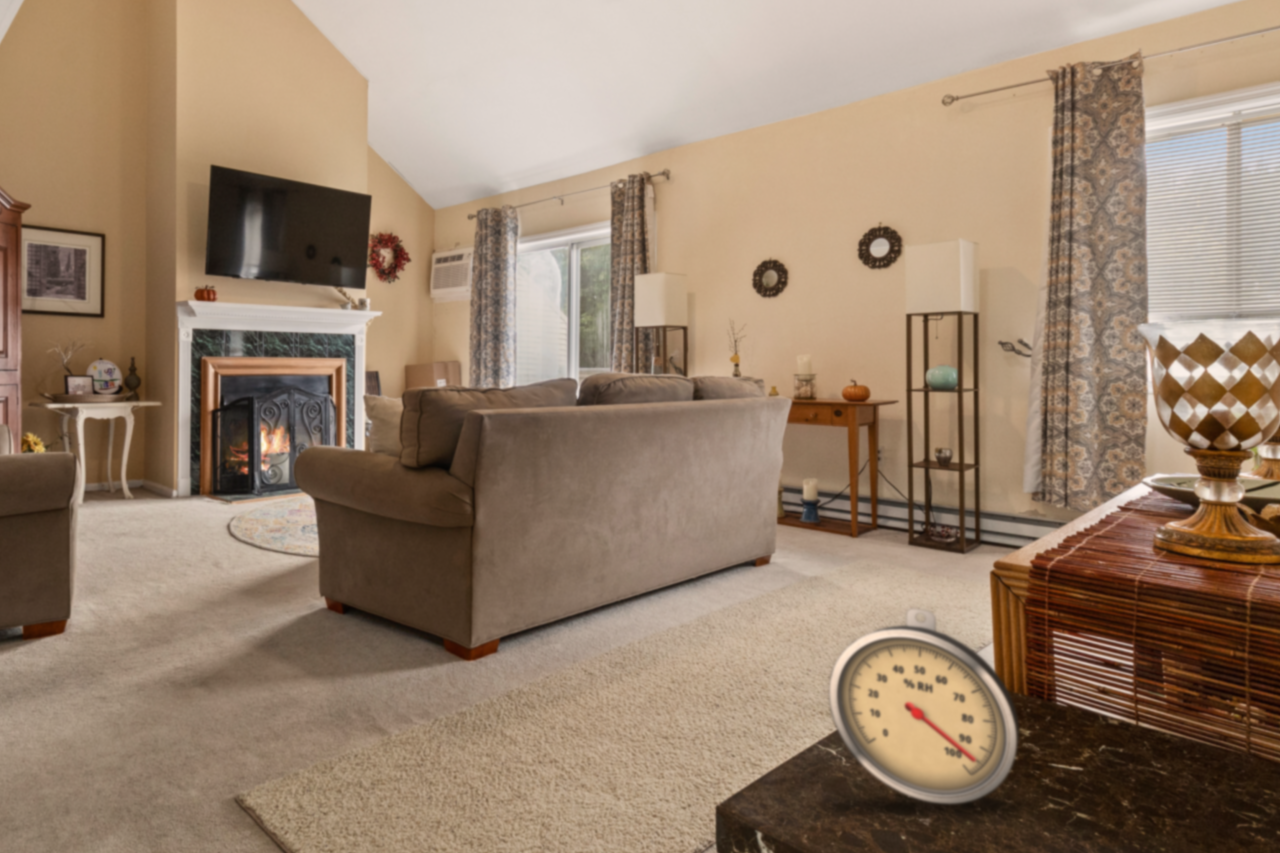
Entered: 95 %
